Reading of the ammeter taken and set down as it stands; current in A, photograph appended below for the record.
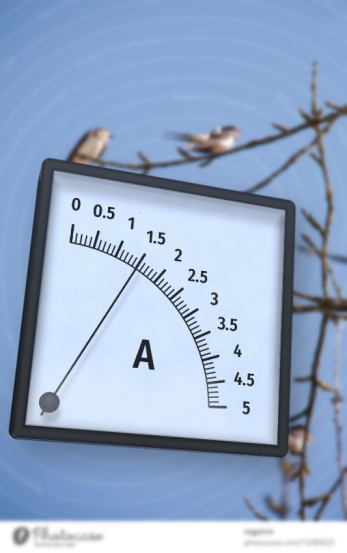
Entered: 1.5 A
